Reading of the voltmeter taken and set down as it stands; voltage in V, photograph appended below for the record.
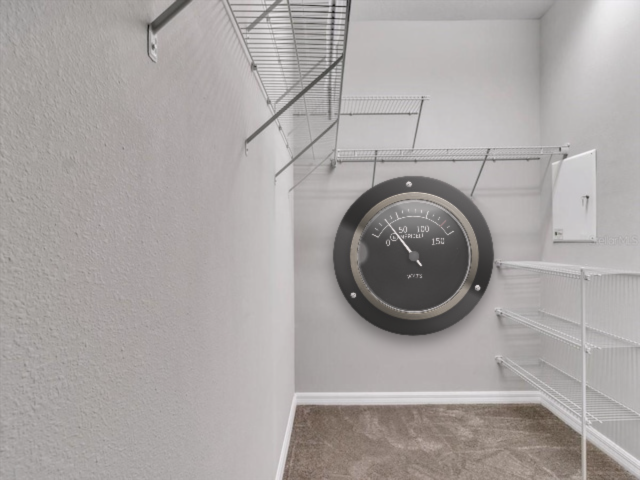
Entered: 30 V
